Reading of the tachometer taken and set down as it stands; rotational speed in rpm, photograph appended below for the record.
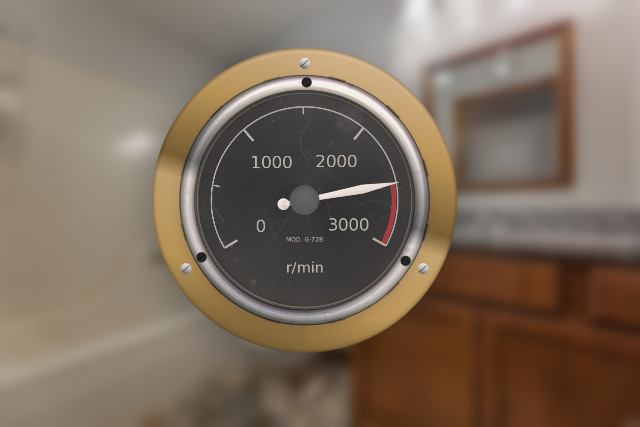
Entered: 2500 rpm
